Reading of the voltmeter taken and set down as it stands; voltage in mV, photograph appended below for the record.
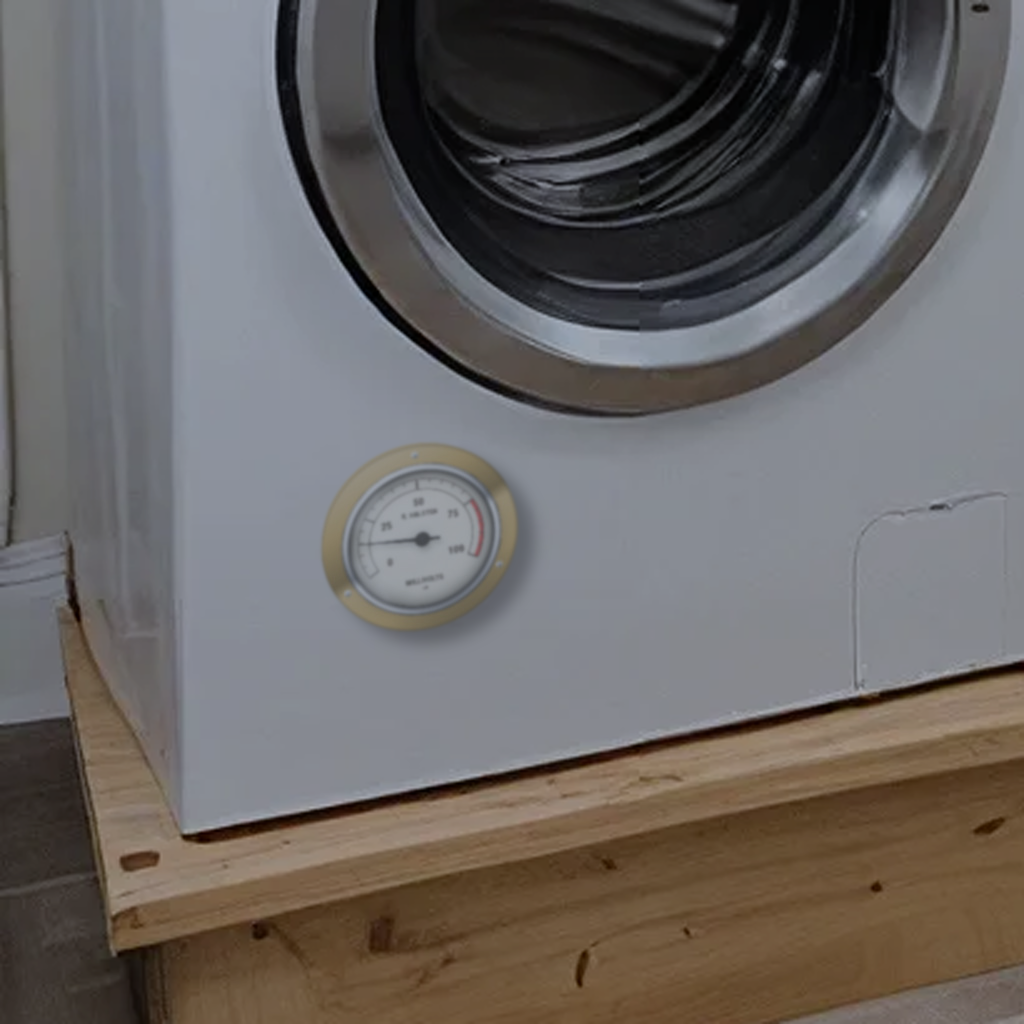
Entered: 15 mV
